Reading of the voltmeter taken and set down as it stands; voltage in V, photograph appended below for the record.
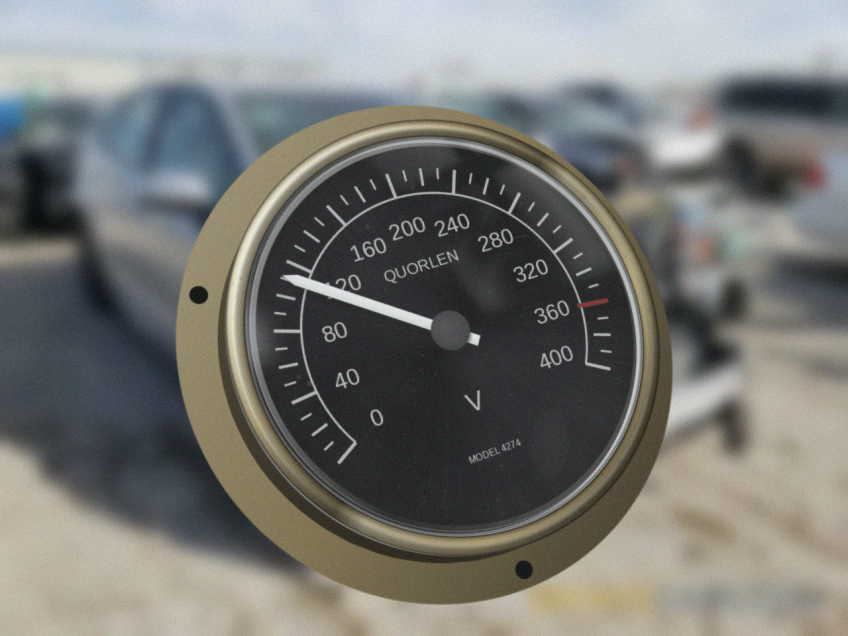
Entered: 110 V
